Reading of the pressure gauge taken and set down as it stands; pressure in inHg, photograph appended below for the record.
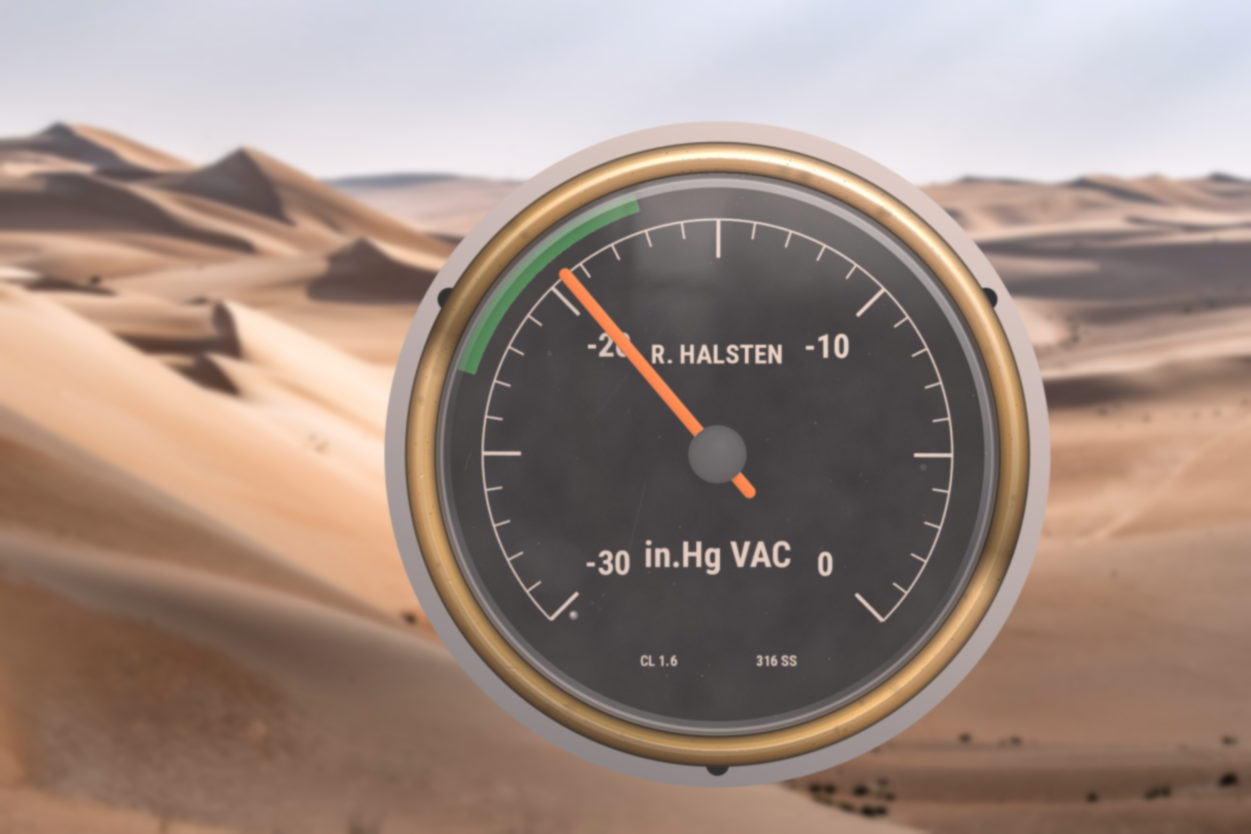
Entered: -19.5 inHg
